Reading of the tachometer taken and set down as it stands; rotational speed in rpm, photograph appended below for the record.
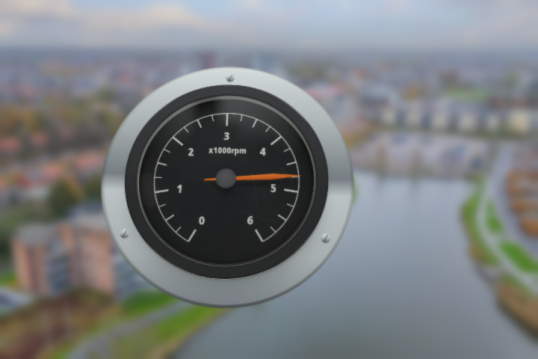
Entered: 4750 rpm
